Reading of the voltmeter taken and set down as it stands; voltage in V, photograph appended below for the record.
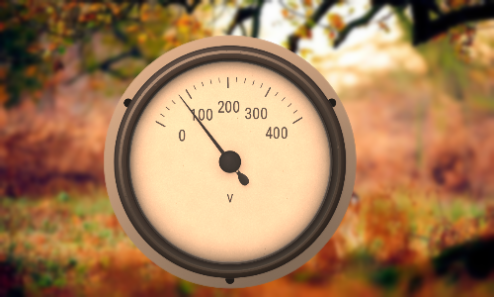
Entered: 80 V
